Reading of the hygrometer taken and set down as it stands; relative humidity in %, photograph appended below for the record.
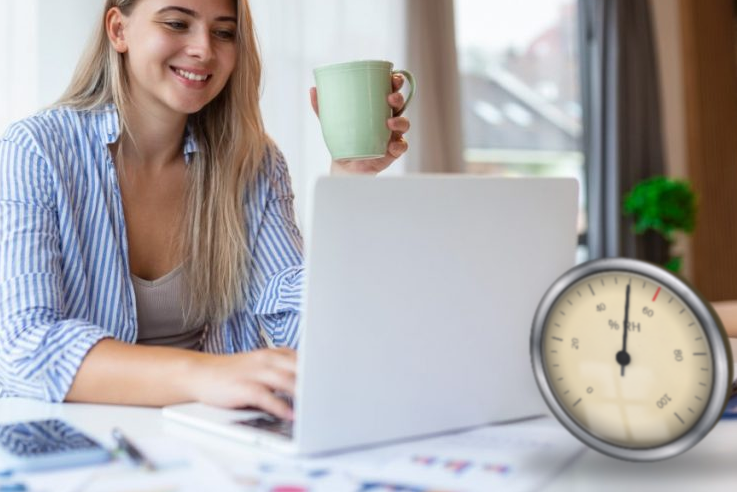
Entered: 52 %
